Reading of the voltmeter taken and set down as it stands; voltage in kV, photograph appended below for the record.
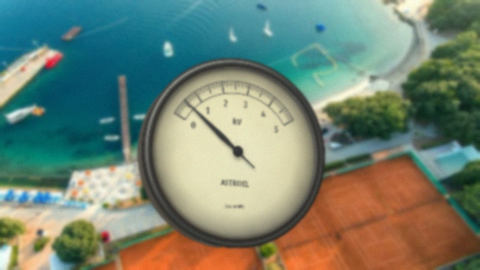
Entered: 0.5 kV
